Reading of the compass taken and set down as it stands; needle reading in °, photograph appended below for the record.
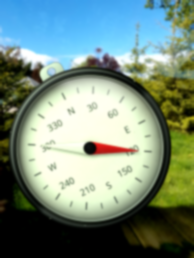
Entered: 120 °
